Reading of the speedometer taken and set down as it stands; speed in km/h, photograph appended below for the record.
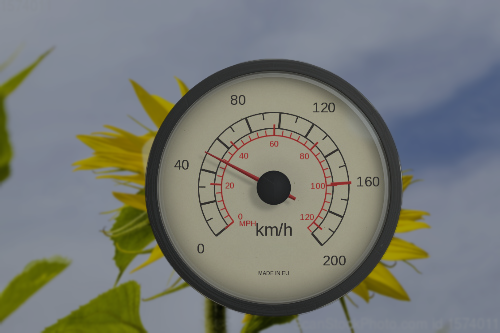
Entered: 50 km/h
